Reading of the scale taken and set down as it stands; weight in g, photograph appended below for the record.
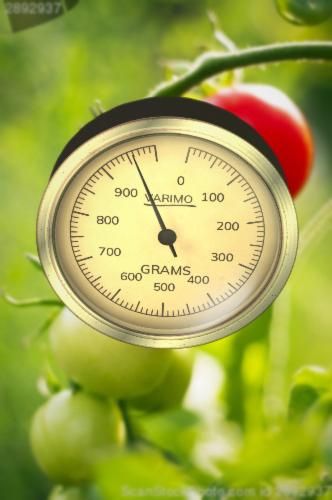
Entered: 960 g
